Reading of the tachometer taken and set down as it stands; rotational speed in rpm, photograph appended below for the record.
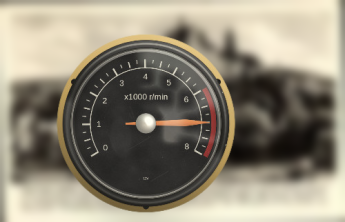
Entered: 7000 rpm
